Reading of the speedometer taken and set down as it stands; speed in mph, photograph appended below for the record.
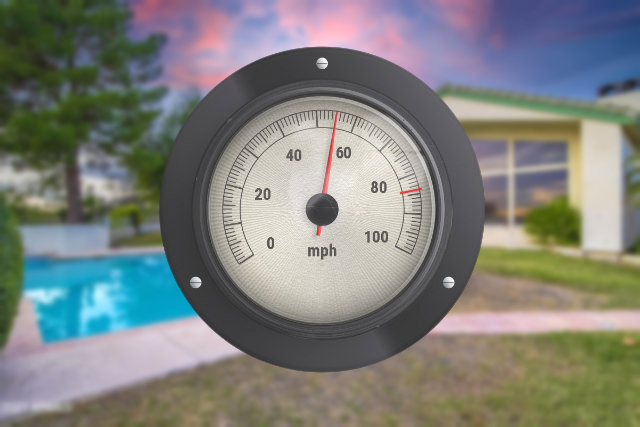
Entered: 55 mph
